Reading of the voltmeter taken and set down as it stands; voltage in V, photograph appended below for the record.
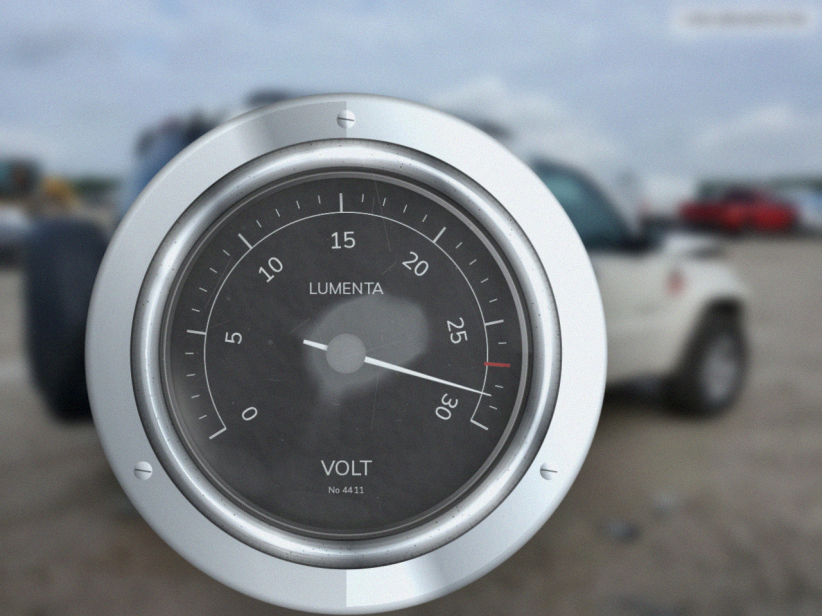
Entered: 28.5 V
